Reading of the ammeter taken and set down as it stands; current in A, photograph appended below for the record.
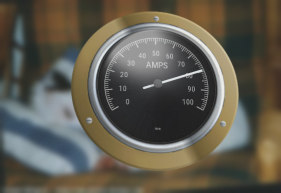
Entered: 80 A
